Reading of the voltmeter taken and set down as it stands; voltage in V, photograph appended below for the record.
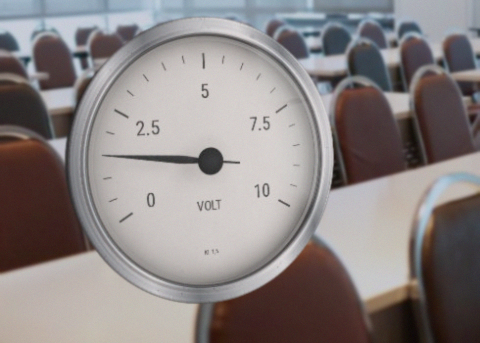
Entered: 1.5 V
